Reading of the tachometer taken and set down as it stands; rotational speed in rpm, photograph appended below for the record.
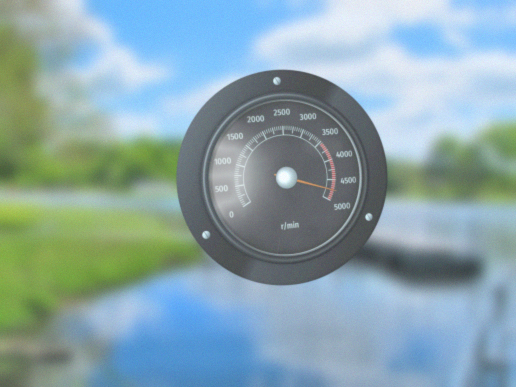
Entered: 4750 rpm
